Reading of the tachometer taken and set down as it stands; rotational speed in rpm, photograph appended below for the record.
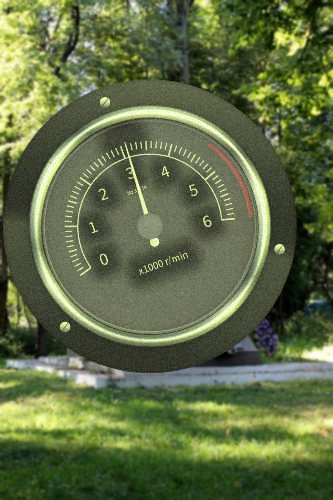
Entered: 3100 rpm
